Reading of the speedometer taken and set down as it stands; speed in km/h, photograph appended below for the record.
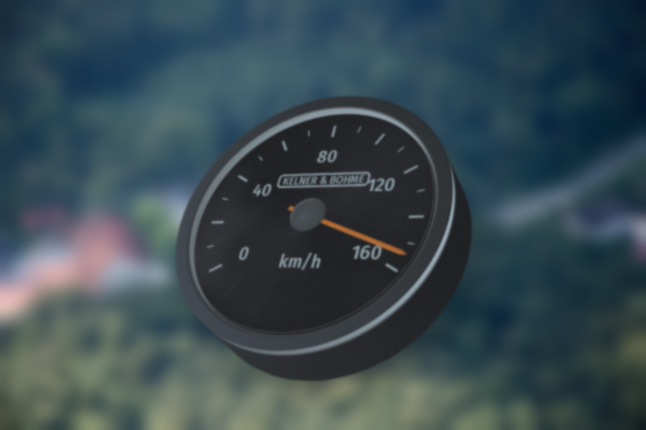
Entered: 155 km/h
